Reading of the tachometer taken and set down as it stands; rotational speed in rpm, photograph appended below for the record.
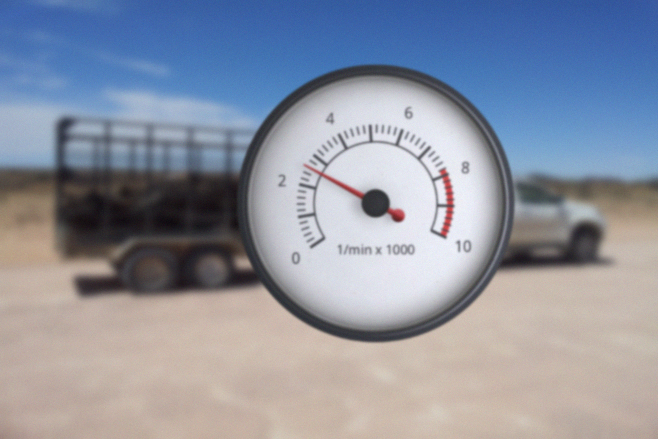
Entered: 2600 rpm
